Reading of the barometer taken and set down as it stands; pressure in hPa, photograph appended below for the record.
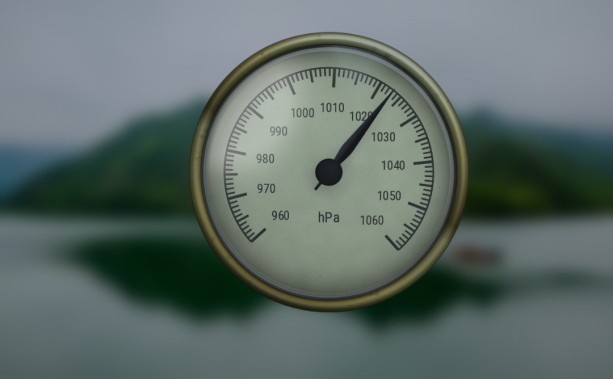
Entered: 1023 hPa
